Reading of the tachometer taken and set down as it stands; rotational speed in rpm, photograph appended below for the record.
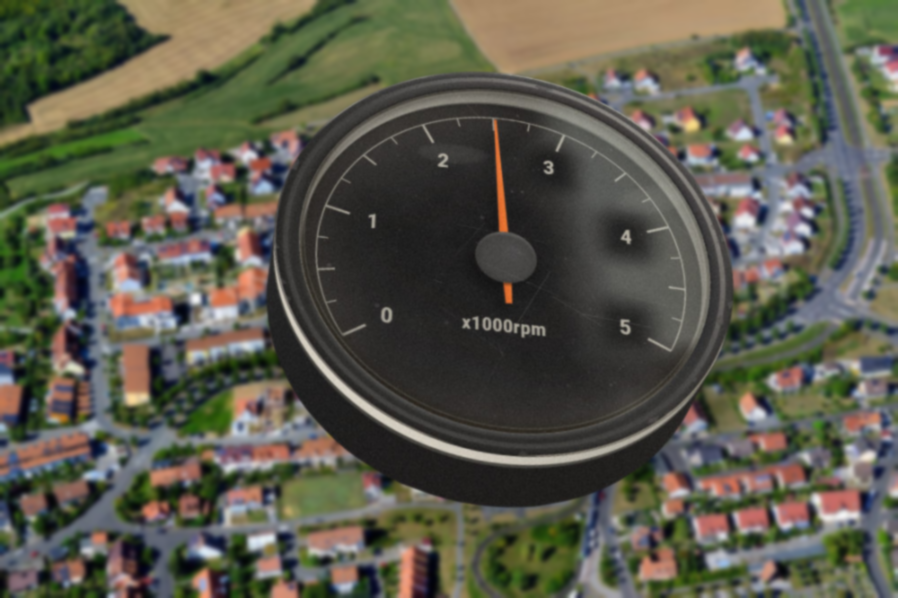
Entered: 2500 rpm
